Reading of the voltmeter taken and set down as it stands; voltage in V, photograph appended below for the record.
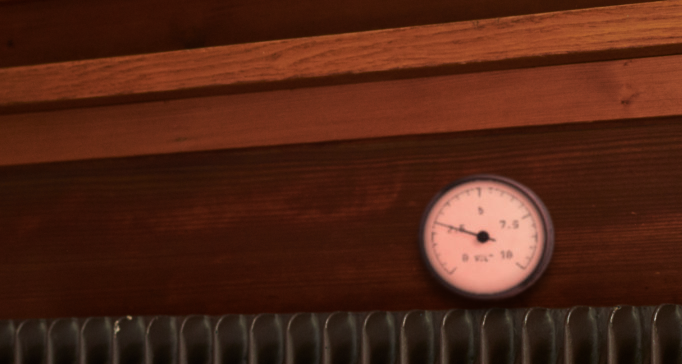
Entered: 2.5 V
